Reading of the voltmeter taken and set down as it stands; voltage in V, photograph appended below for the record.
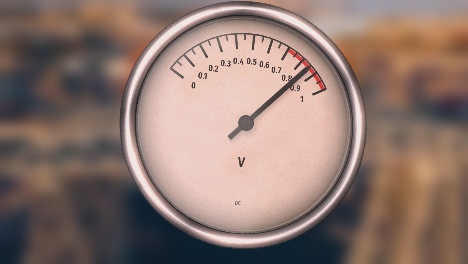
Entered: 0.85 V
